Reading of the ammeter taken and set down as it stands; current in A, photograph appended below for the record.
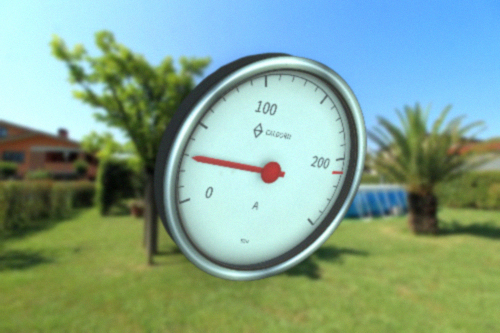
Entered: 30 A
